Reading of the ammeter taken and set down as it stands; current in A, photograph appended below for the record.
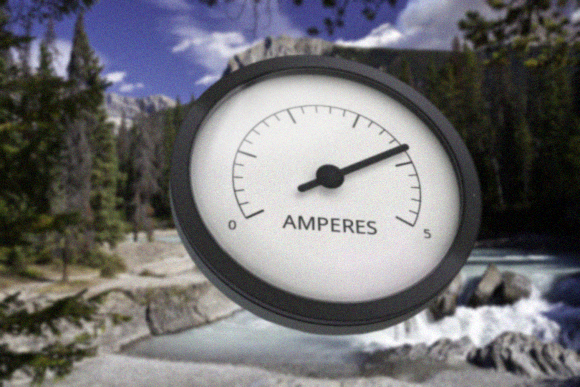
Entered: 3.8 A
